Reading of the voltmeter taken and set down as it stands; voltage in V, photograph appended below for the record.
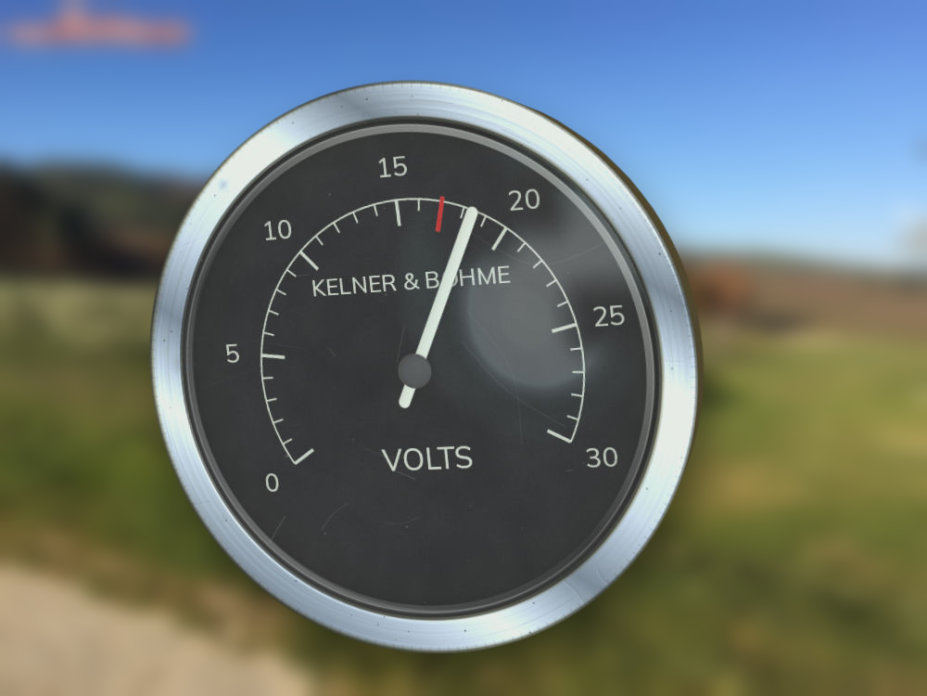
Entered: 18.5 V
